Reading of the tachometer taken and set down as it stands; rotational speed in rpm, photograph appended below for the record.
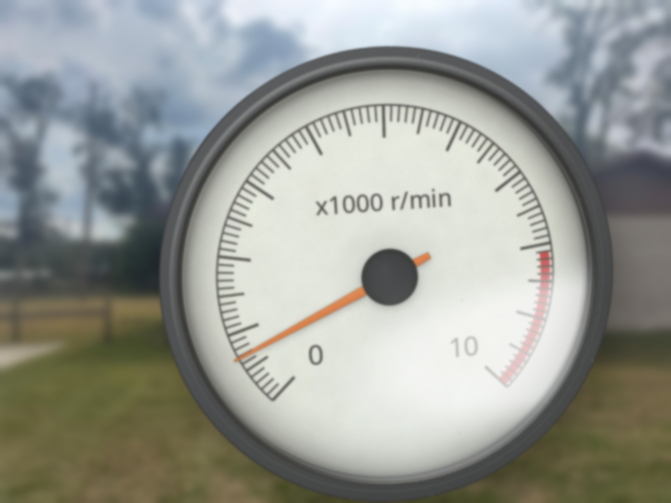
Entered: 700 rpm
